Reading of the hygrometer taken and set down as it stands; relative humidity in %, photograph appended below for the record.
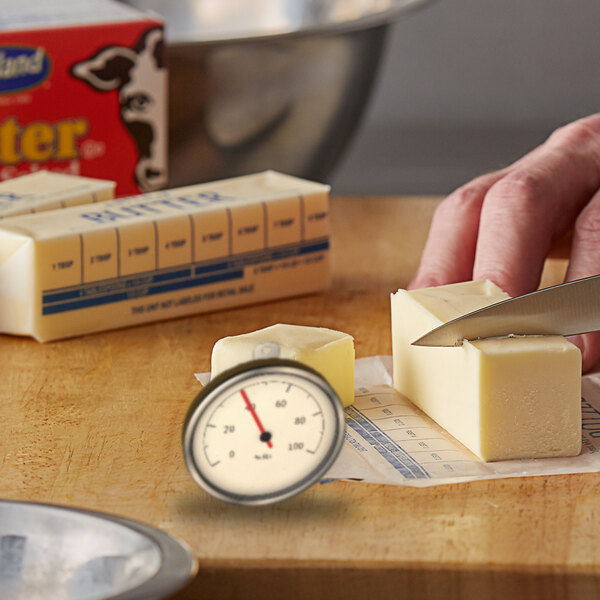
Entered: 40 %
